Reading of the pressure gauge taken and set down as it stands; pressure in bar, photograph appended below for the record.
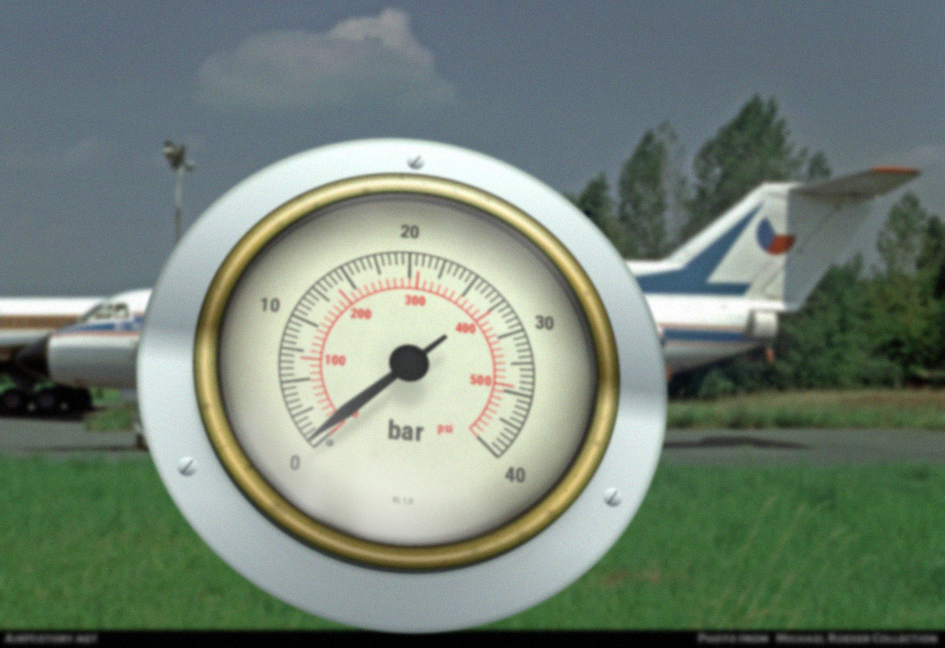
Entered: 0.5 bar
